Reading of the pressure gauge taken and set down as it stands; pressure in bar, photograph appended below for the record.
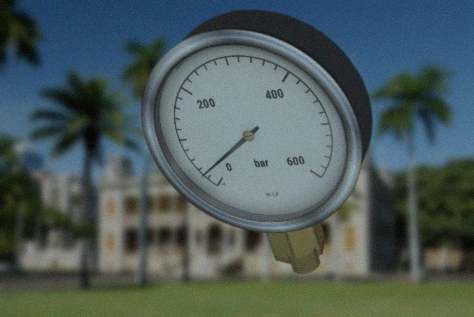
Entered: 30 bar
